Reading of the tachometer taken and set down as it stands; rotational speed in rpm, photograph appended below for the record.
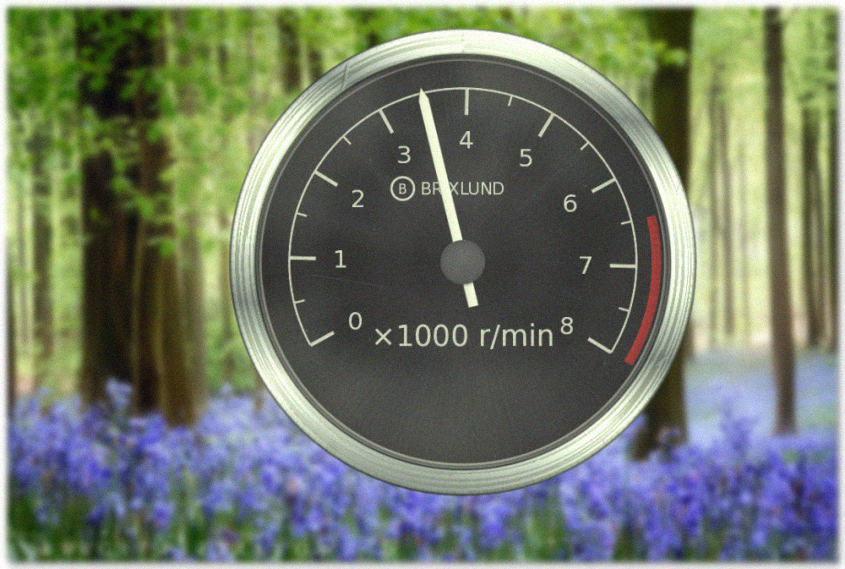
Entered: 3500 rpm
